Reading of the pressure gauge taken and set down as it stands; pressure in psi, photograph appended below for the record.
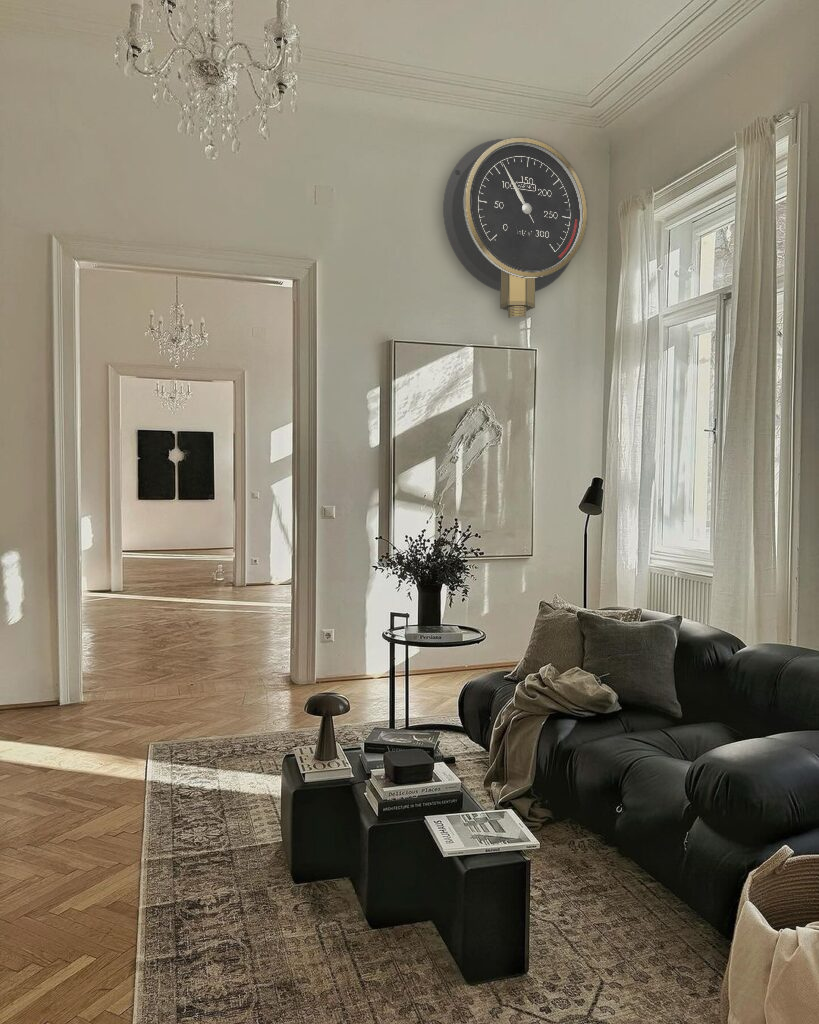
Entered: 110 psi
